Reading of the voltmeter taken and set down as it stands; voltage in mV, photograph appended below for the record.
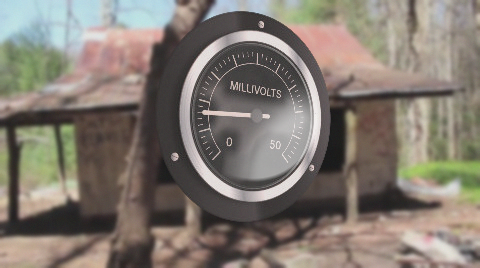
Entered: 8 mV
